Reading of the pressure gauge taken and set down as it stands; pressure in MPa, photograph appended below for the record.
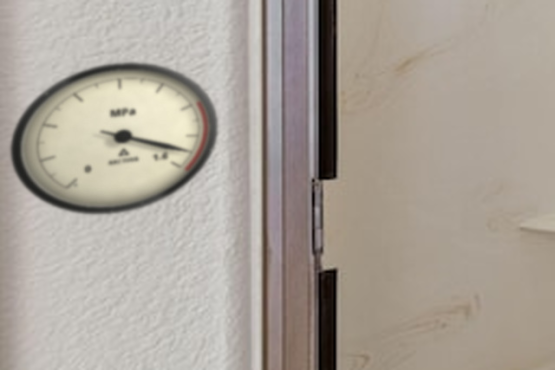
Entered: 1.5 MPa
